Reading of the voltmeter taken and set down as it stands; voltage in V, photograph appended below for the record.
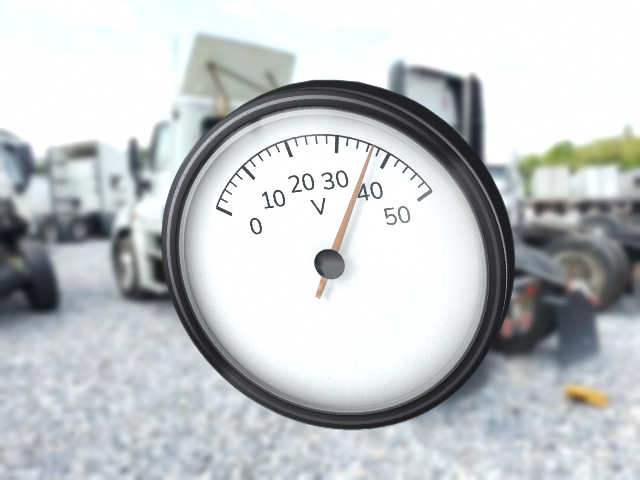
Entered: 37 V
